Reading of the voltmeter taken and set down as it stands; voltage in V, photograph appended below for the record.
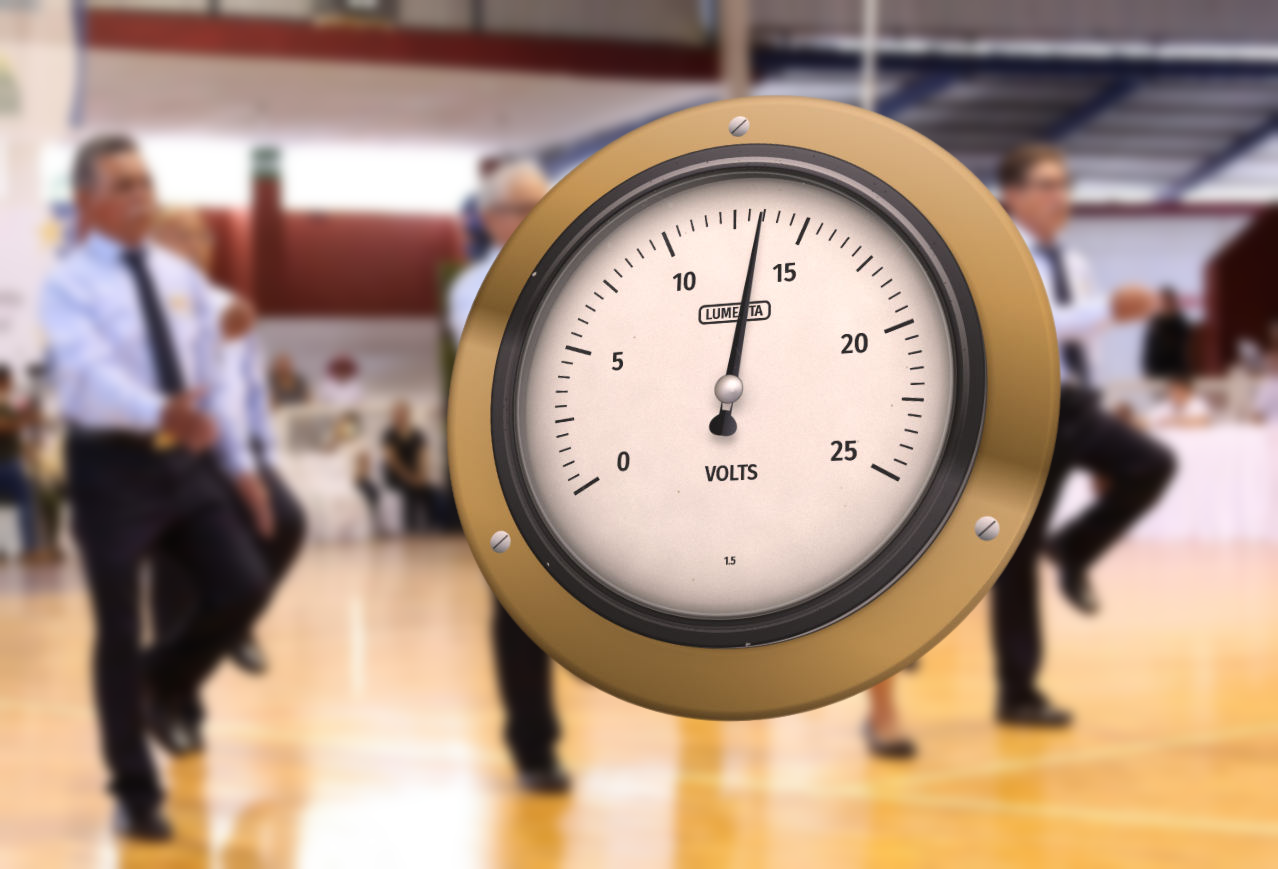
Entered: 13.5 V
